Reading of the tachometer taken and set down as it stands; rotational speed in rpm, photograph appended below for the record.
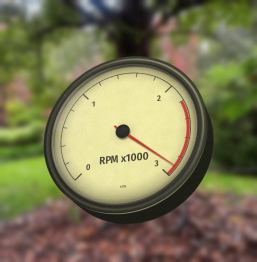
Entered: 2900 rpm
